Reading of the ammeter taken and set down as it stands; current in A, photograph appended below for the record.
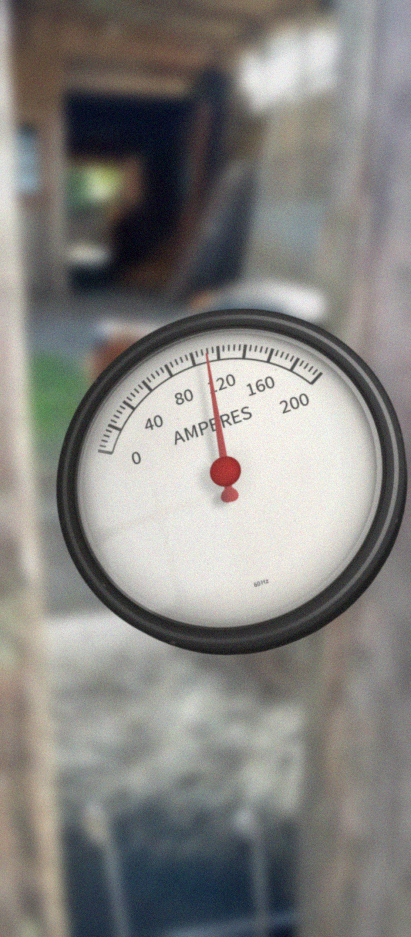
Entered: 112 A
